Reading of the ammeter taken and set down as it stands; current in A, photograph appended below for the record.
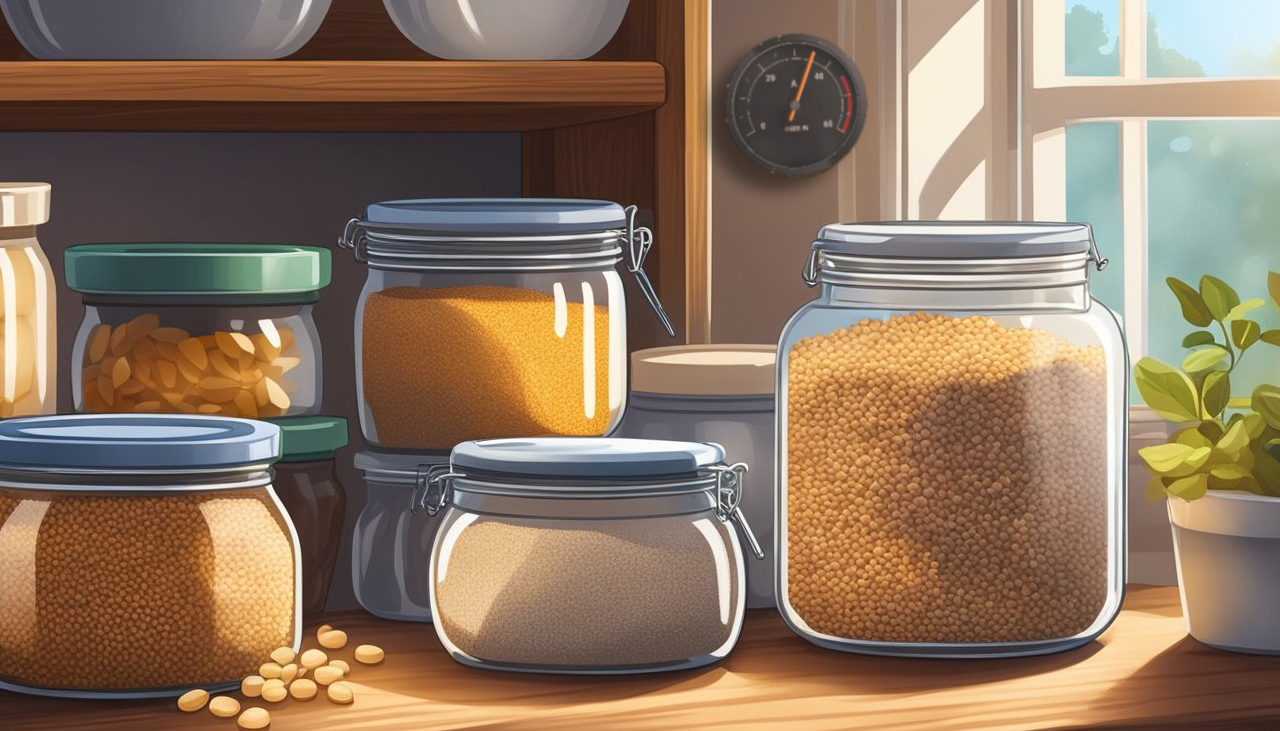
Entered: 35 A
